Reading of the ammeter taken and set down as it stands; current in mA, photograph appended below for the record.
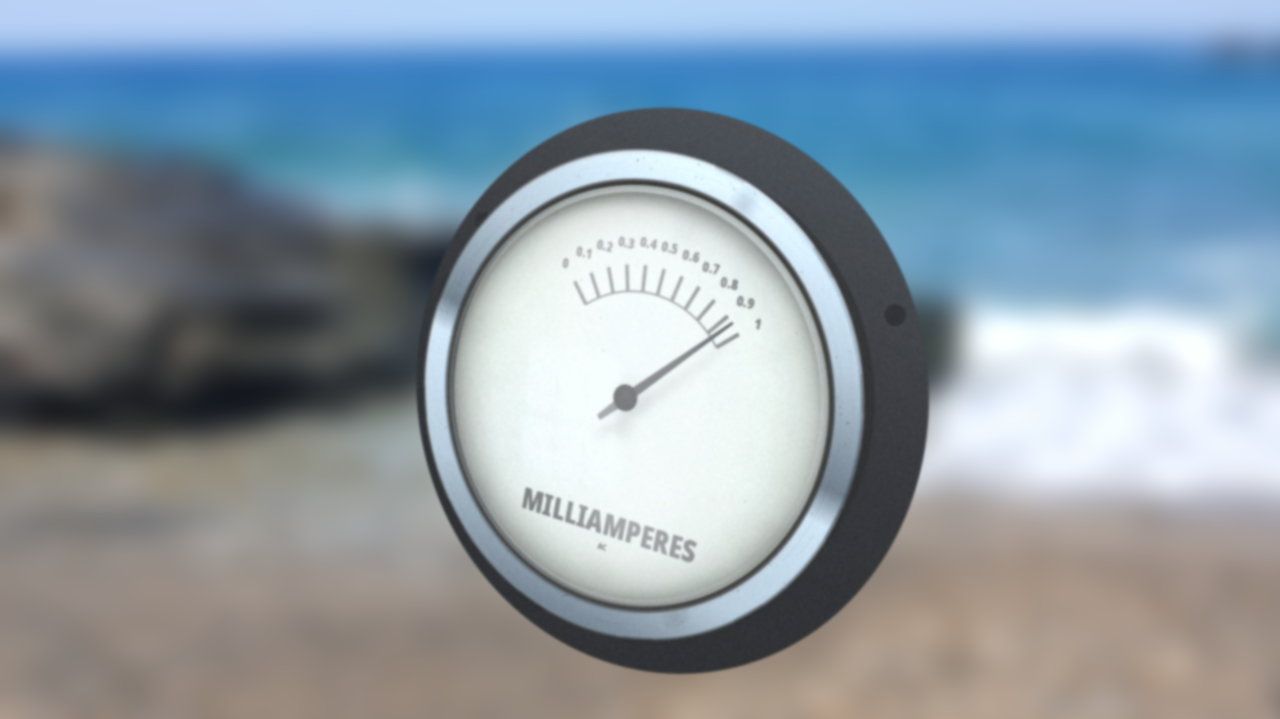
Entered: 0.95 mA
